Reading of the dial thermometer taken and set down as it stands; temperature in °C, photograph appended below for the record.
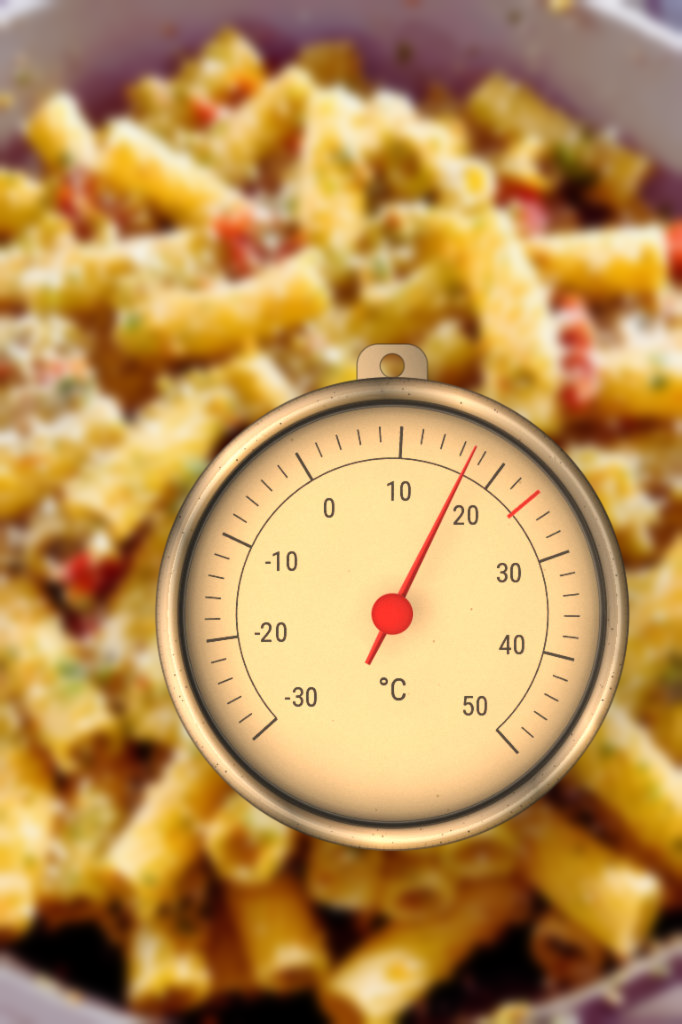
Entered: 17 °C
